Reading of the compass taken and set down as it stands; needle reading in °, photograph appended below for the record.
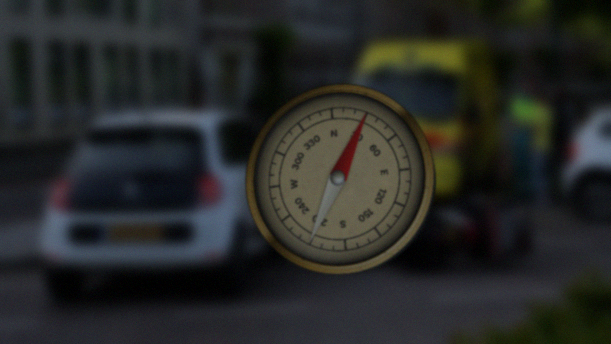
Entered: 30 °
